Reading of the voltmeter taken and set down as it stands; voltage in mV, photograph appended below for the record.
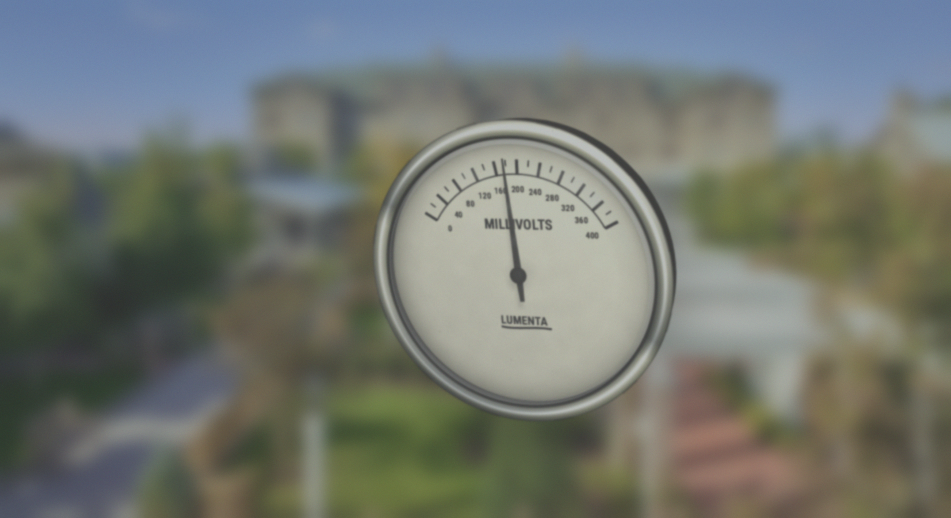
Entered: 180 mV
